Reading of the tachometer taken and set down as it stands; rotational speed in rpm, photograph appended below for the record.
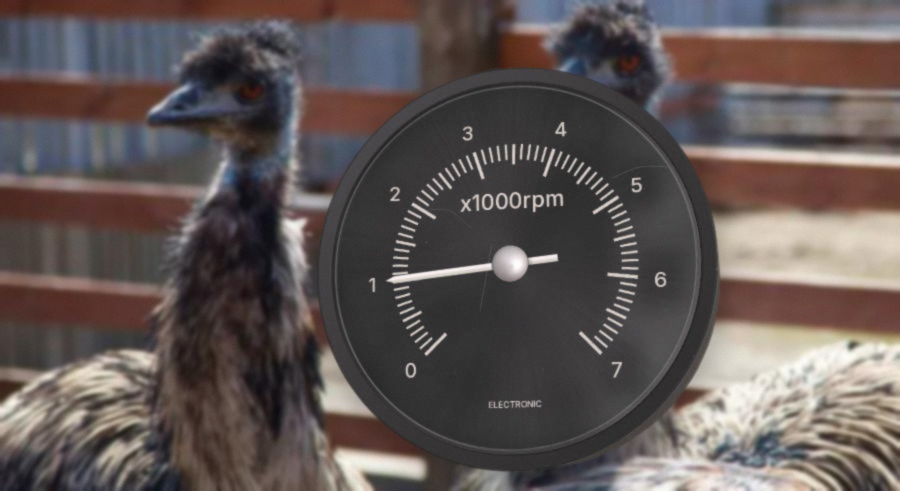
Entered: 1000 rpm
